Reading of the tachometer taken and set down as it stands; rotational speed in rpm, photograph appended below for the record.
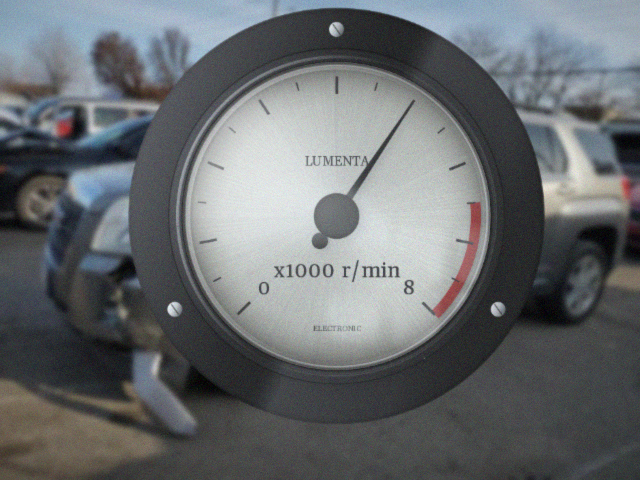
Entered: 5000 rpm
